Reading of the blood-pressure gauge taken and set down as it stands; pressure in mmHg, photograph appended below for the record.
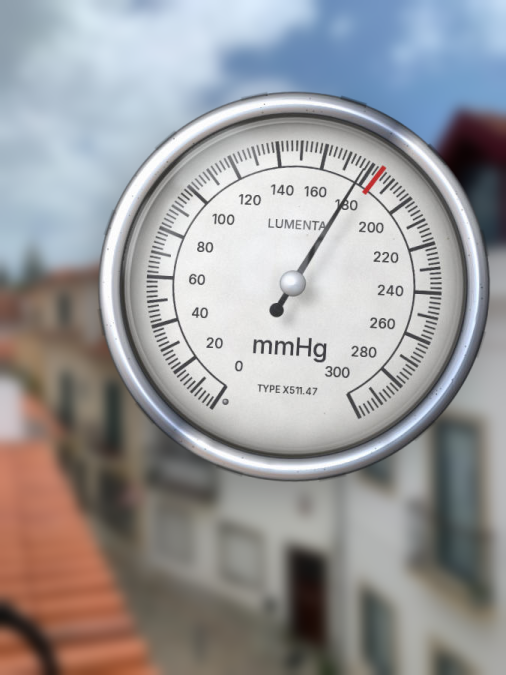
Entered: 178 mmHg
